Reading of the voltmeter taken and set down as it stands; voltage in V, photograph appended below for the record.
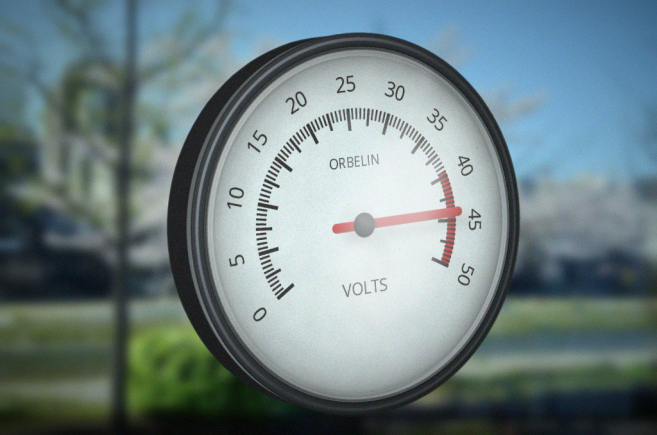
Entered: 44 V
